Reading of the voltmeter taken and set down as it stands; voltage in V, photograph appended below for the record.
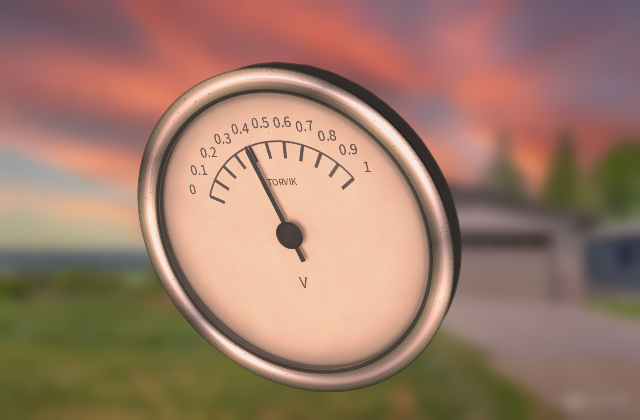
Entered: 0.4 V
